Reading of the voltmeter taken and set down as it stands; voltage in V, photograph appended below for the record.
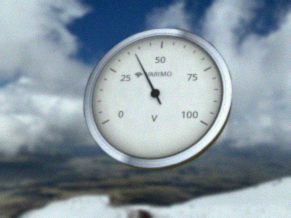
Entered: 37.5 V
